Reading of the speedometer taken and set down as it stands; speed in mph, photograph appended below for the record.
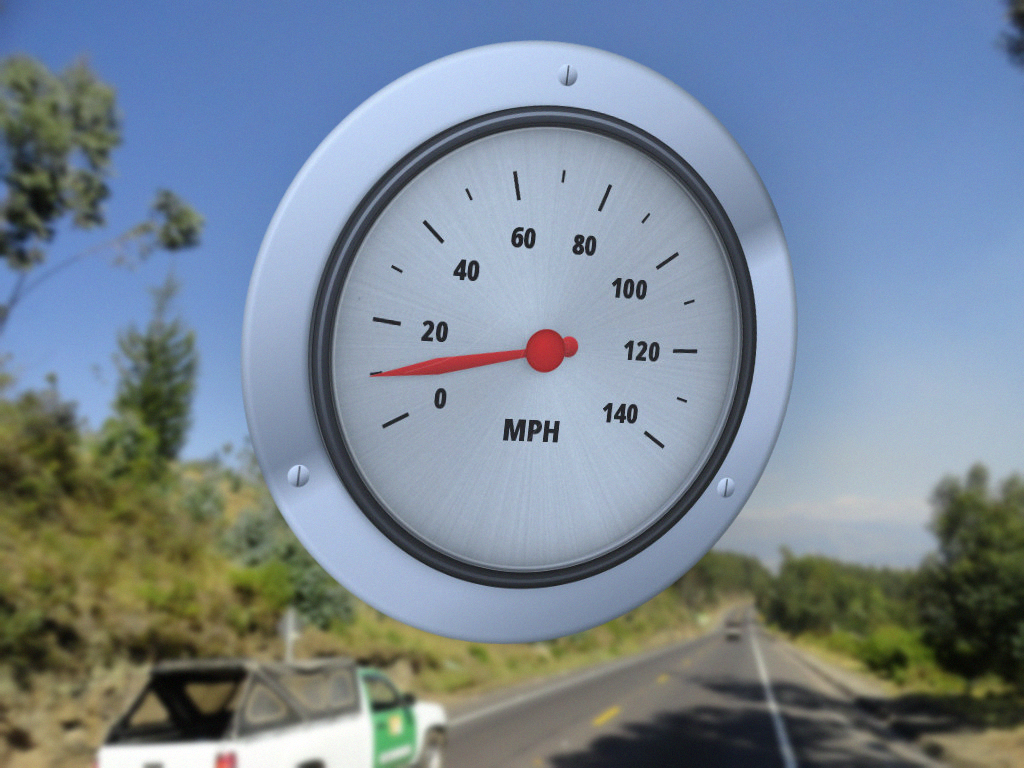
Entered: 10 mph
